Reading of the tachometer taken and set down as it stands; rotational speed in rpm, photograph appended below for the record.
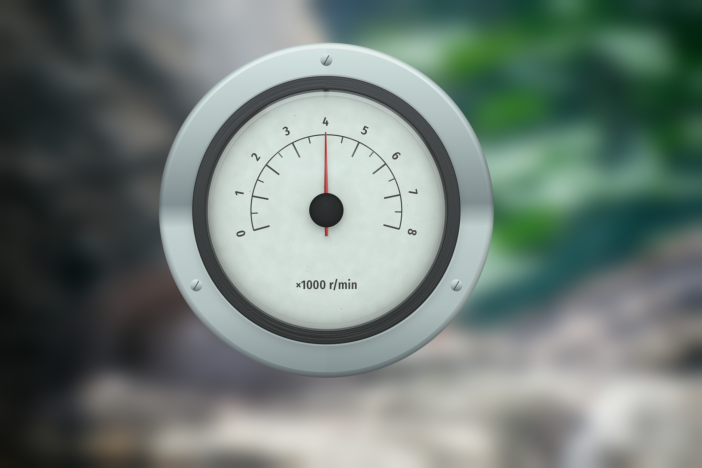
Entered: 4000 rpm
